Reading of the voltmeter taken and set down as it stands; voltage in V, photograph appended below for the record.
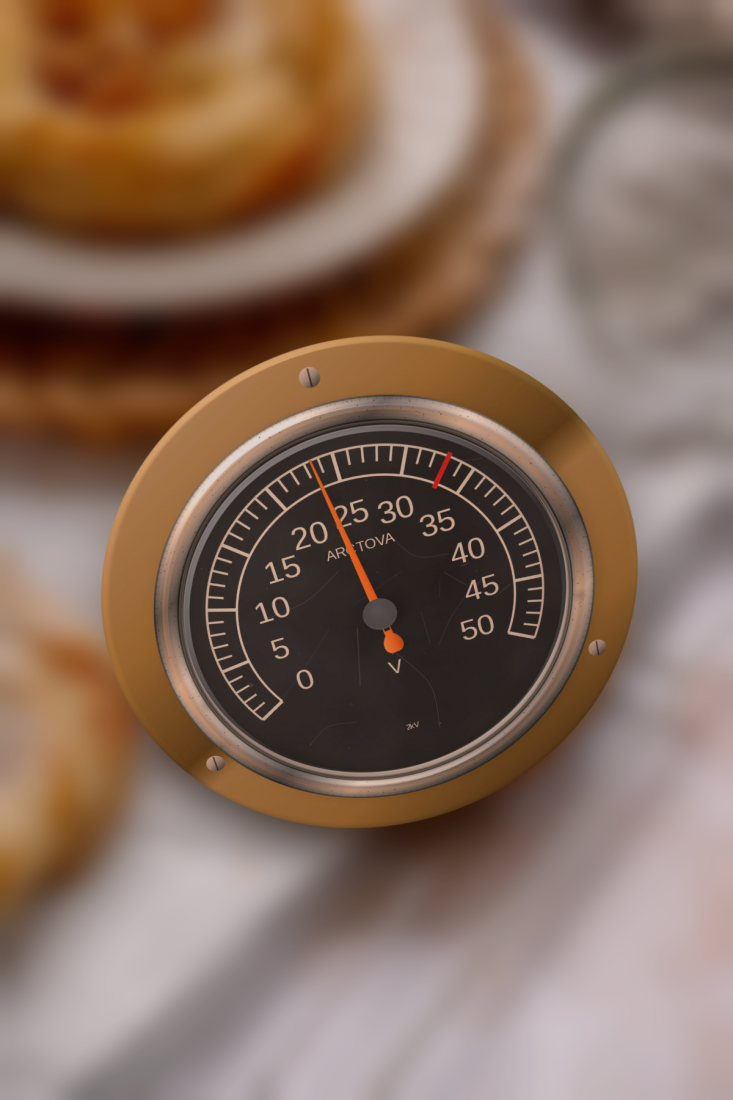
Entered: 23.5 V
